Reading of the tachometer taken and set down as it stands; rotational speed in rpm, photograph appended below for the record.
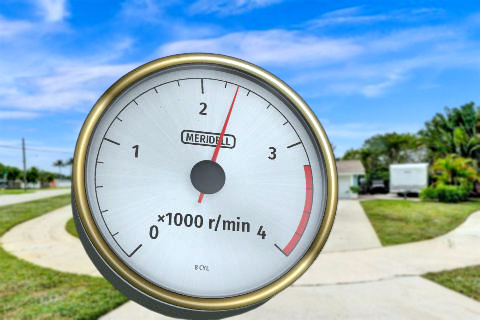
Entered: 2300 rpm
